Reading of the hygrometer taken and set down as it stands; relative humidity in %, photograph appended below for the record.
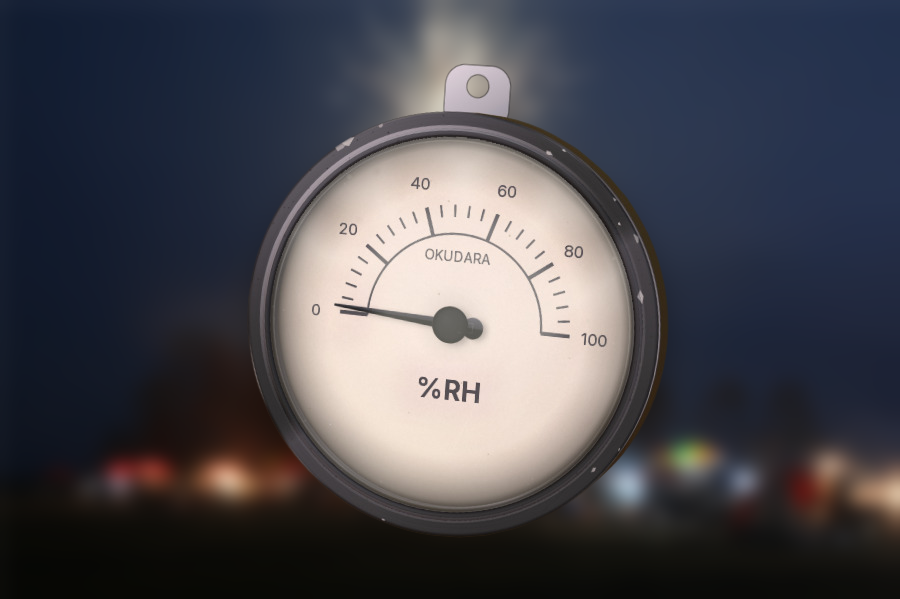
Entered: 2 %
